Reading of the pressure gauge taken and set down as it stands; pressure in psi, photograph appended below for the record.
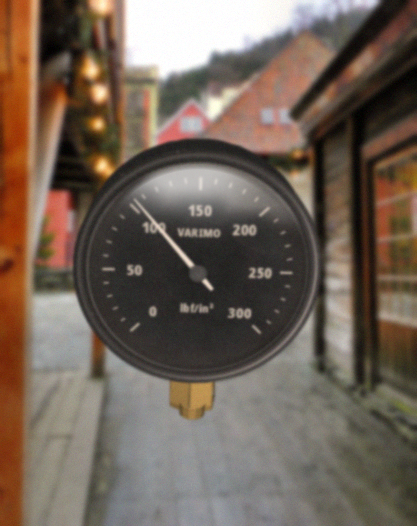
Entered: 105 psi
